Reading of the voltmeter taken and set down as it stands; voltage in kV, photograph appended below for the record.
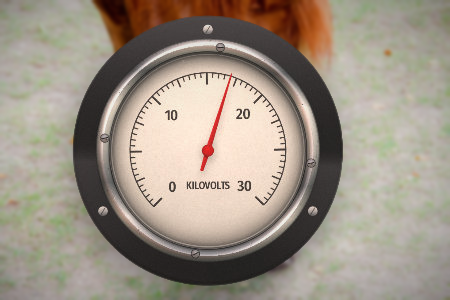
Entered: 17 kV
